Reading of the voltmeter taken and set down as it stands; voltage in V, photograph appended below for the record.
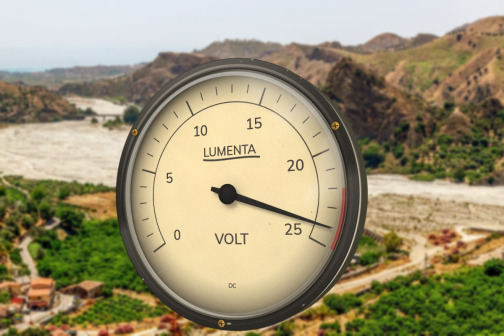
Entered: 24 V
